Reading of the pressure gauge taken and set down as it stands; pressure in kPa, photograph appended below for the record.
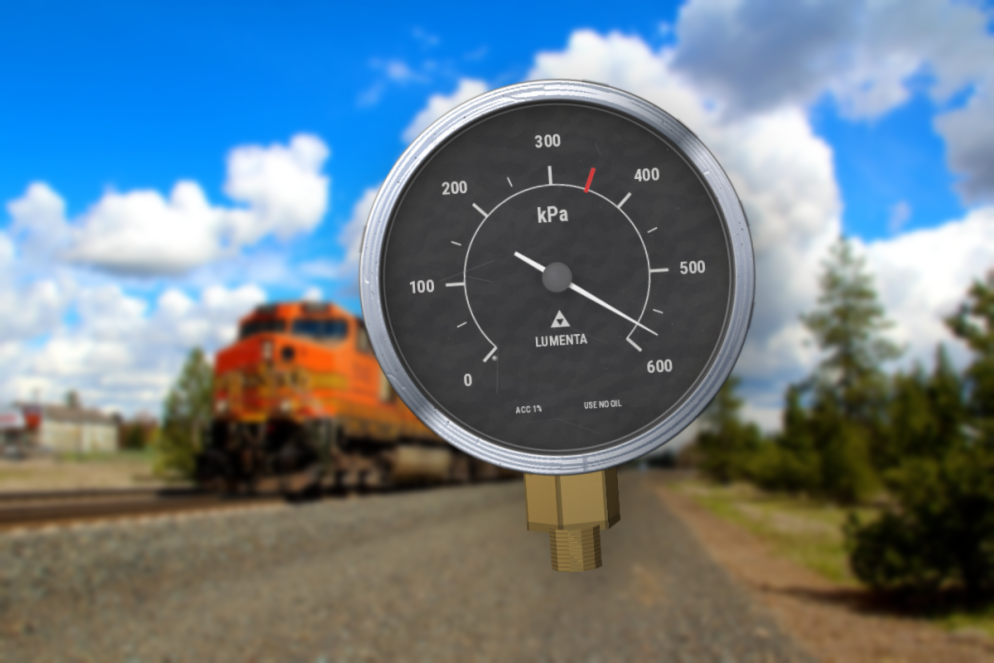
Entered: 575 kPa
